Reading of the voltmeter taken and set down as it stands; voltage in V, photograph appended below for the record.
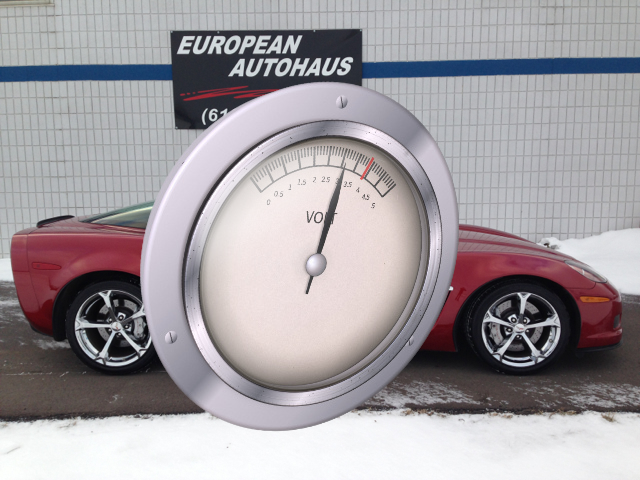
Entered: 3 V
